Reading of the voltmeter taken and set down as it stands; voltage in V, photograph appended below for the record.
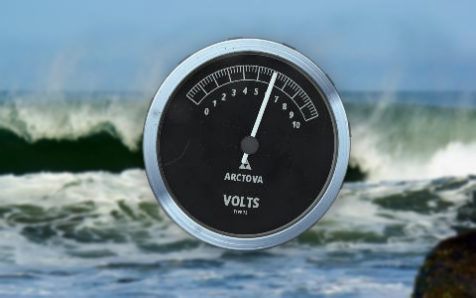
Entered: 6 V
